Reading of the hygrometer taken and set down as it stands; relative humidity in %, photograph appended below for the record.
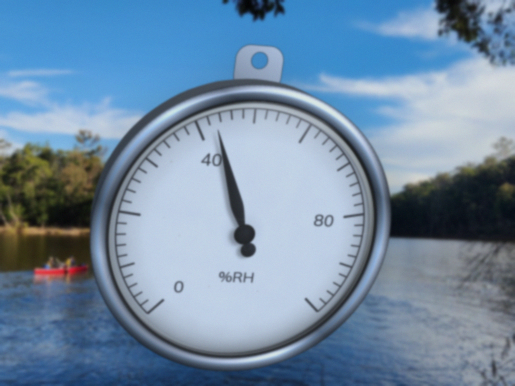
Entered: 43 %
